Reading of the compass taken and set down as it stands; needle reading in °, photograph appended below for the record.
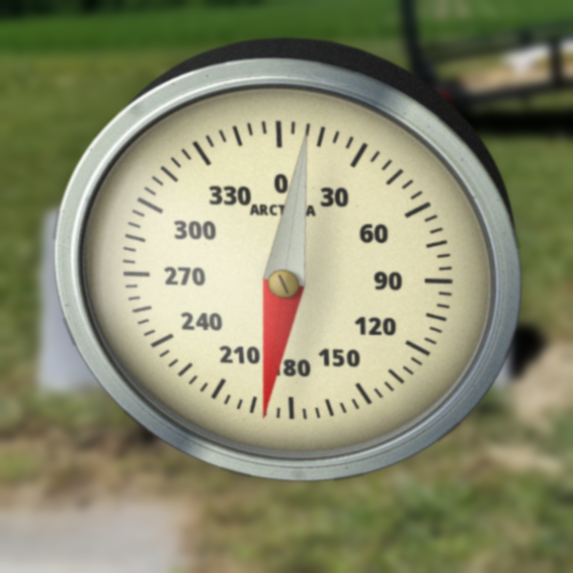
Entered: 190 °
